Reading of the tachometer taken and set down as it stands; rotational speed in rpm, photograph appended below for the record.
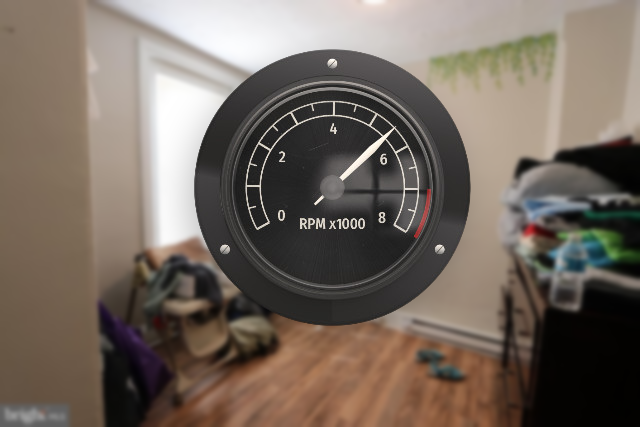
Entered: 5500 rpm
